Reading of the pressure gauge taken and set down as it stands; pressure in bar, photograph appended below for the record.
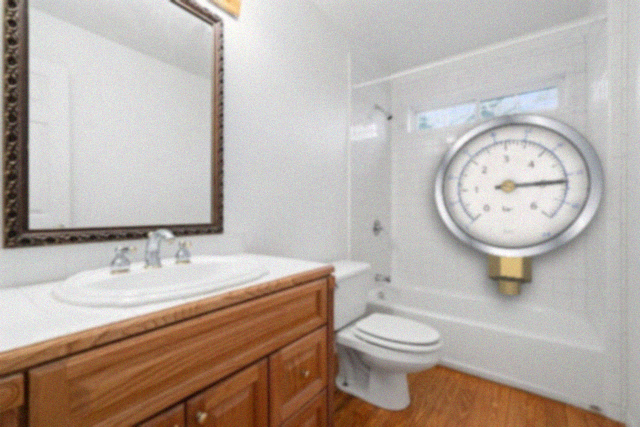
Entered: 5 bar
